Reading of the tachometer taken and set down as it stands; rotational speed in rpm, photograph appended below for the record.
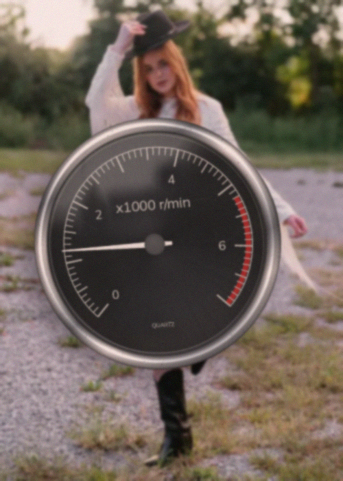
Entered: 1200 rpm
